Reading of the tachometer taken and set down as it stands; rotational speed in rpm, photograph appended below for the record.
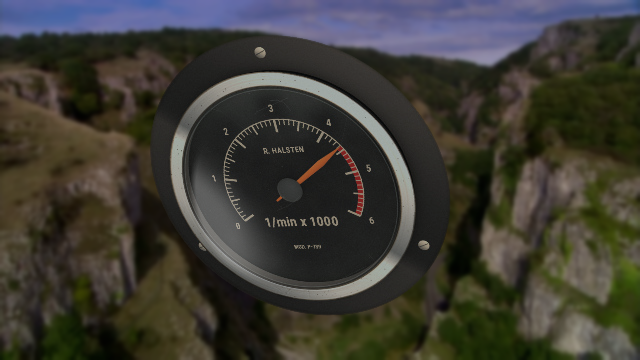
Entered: 4400 rpm
